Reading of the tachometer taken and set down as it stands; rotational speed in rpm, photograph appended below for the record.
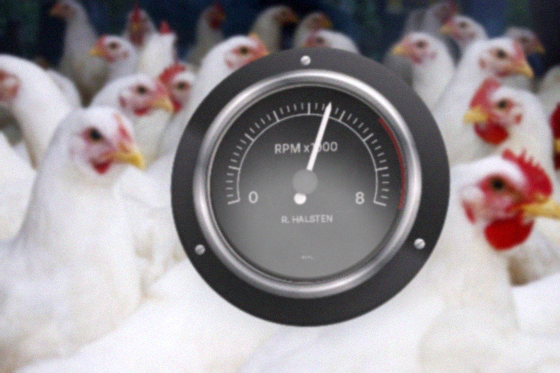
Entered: 4600 rpm
